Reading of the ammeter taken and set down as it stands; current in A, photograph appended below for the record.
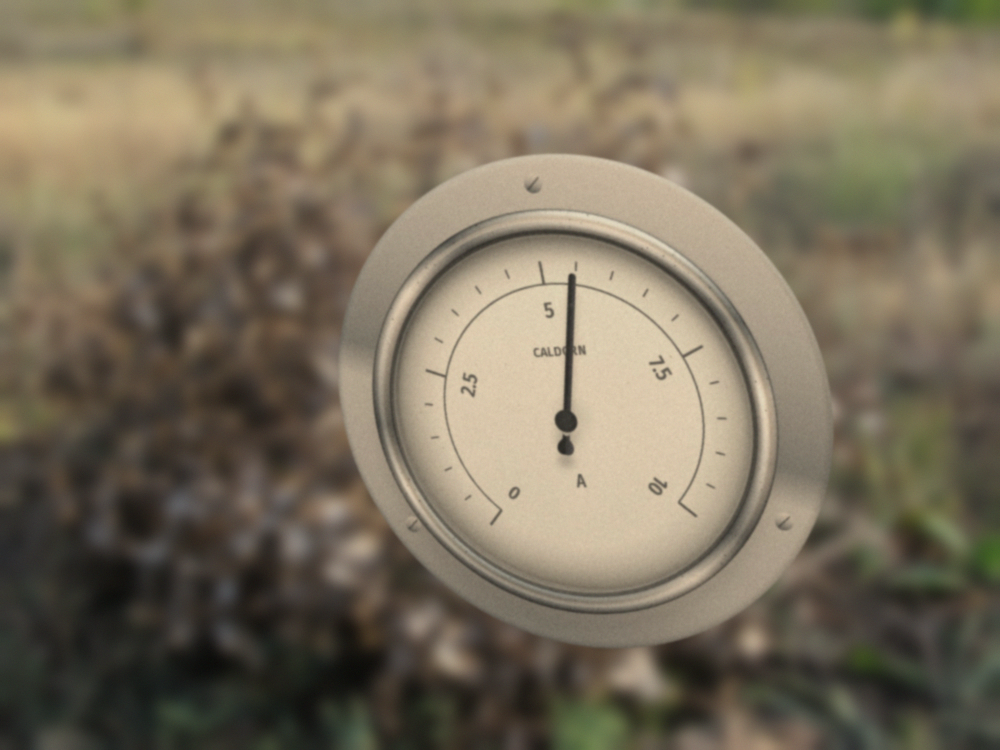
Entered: 5.5 A
